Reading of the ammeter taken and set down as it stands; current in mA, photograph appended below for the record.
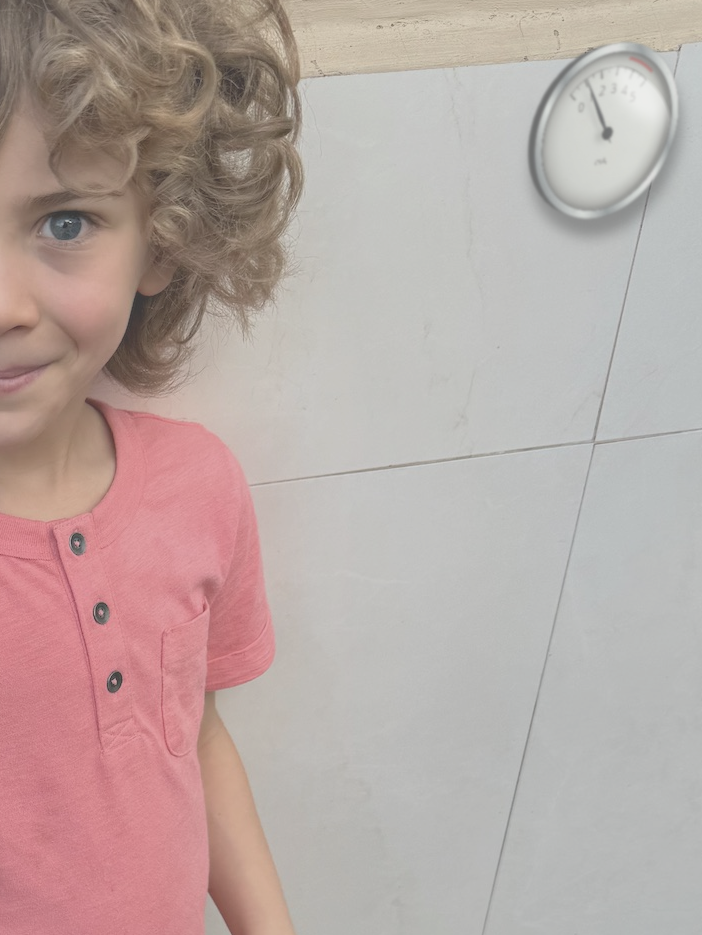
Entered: 1 mA
